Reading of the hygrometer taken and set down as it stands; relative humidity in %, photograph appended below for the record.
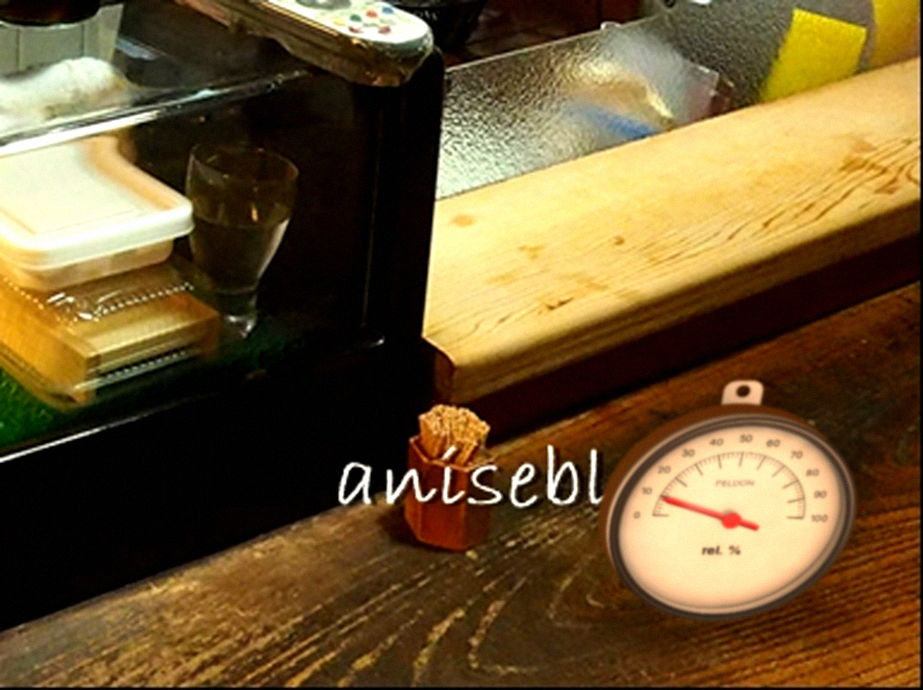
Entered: 10 %
